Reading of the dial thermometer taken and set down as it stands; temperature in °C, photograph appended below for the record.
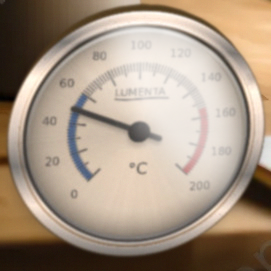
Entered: 50 °C
